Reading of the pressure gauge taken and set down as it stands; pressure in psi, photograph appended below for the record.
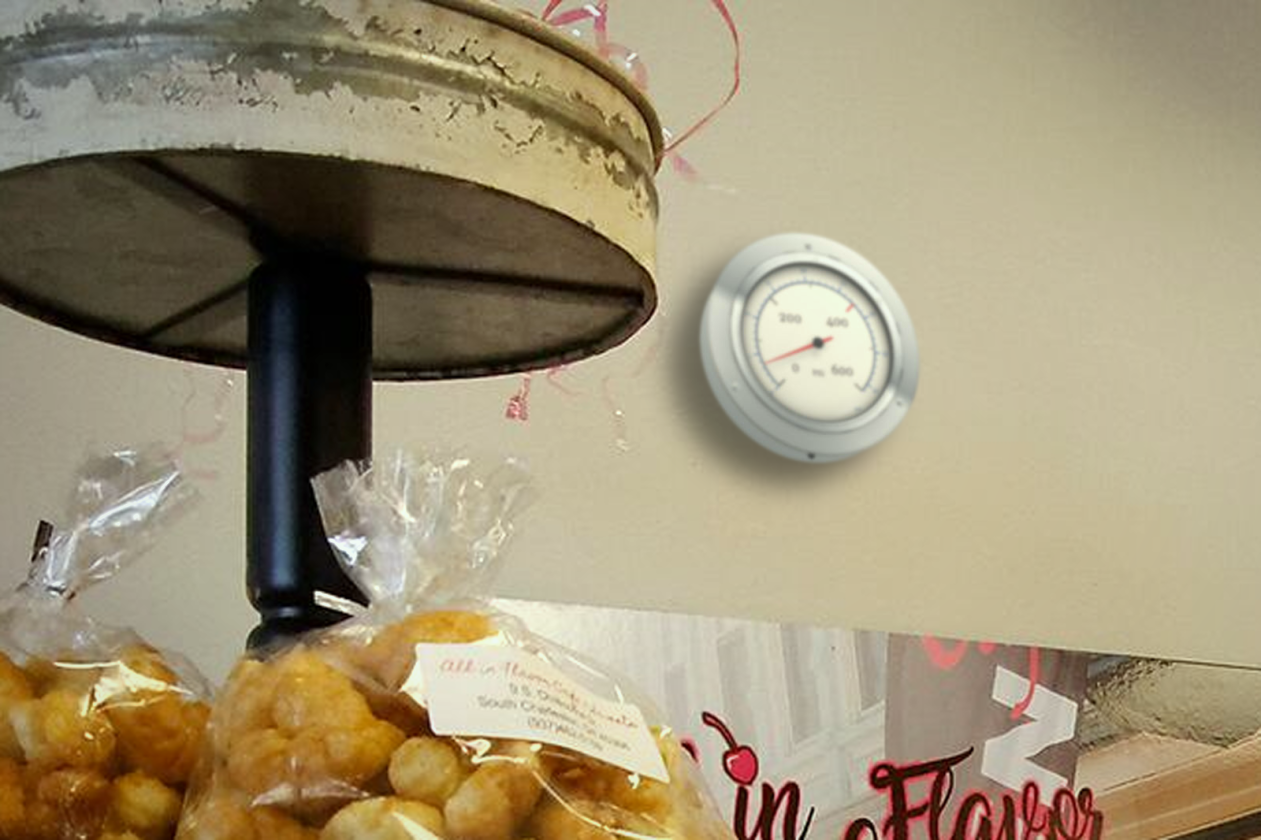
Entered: 50 psi
